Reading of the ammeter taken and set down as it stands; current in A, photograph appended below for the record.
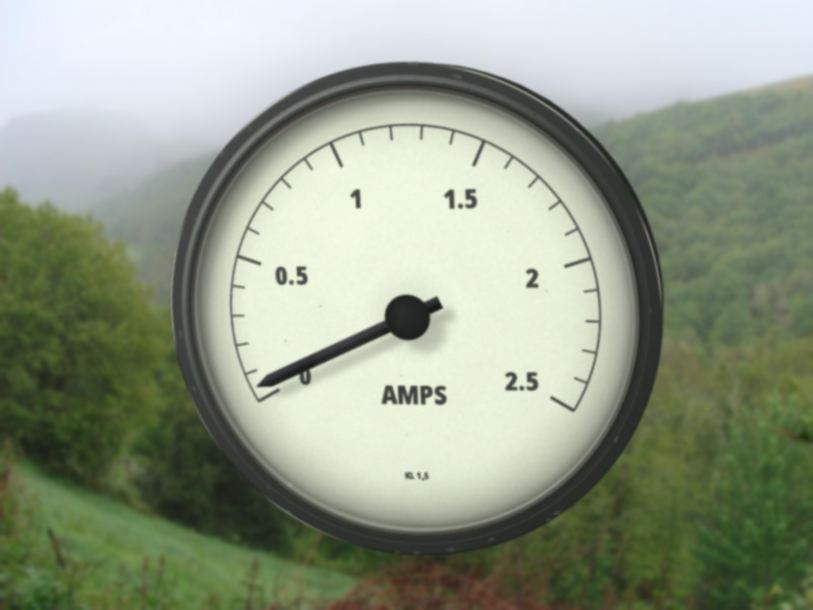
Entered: 0.05 A
